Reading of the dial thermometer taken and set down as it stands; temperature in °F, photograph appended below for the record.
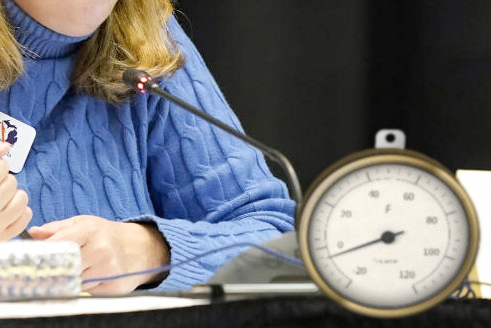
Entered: -4 °F
